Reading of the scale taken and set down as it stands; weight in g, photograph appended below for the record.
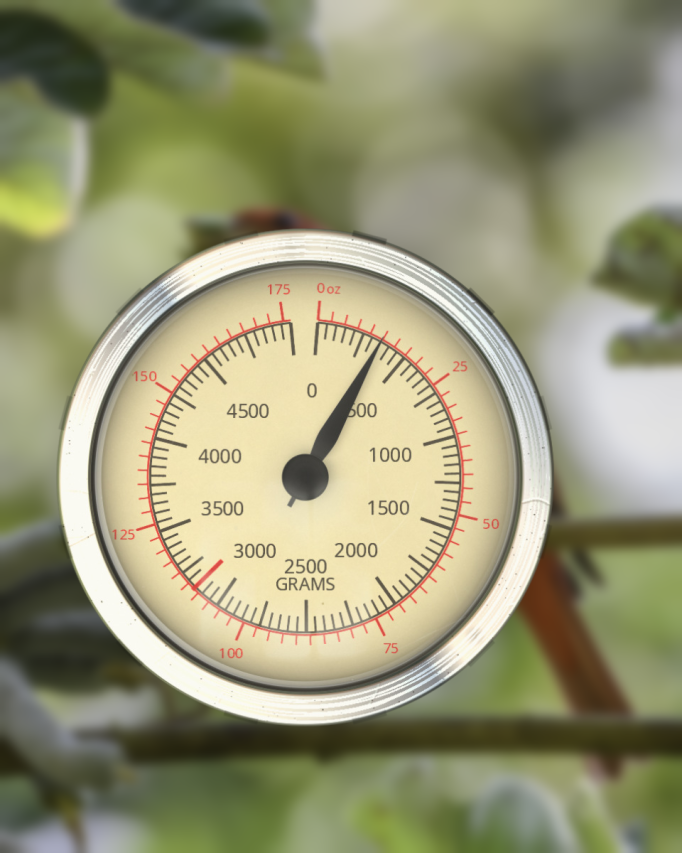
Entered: 350 g
